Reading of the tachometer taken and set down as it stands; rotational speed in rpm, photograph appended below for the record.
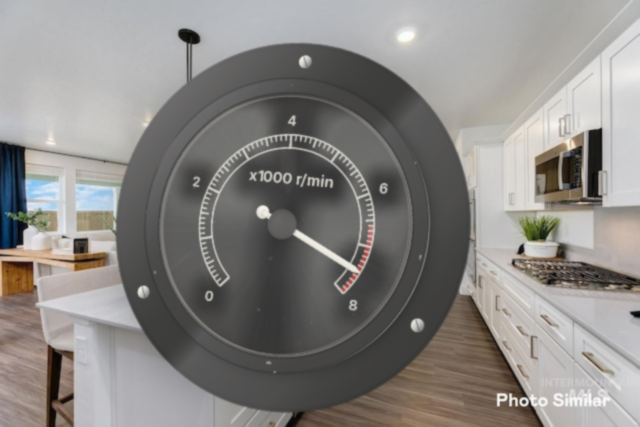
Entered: 7500 rpm
